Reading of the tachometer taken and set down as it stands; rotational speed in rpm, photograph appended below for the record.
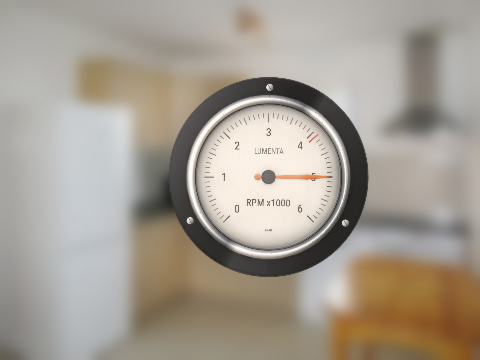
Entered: 5000 rpm
